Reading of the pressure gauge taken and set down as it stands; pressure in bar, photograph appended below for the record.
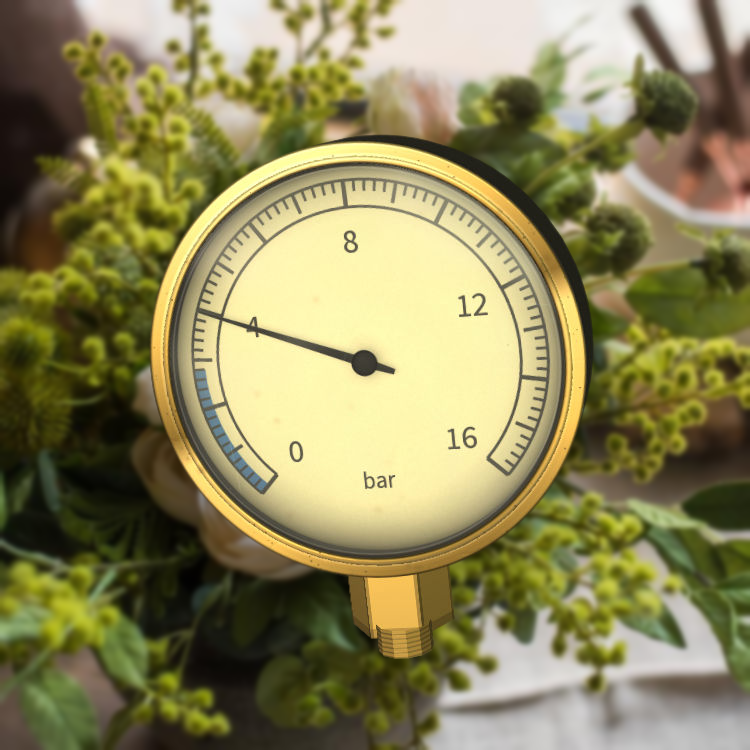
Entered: 4 bar
